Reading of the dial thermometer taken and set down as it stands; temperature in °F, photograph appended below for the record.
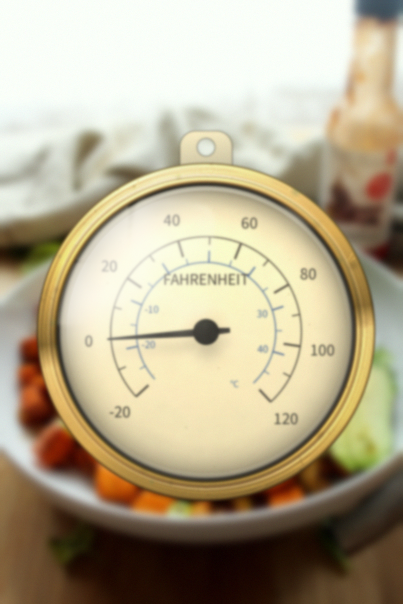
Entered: 0 °F
